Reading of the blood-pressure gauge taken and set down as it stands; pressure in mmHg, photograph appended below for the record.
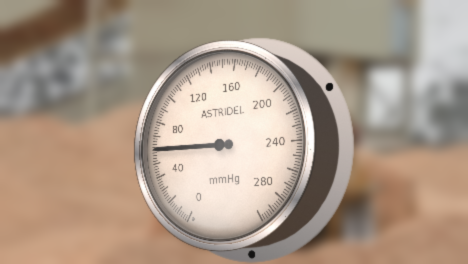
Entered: 60 mmHg
